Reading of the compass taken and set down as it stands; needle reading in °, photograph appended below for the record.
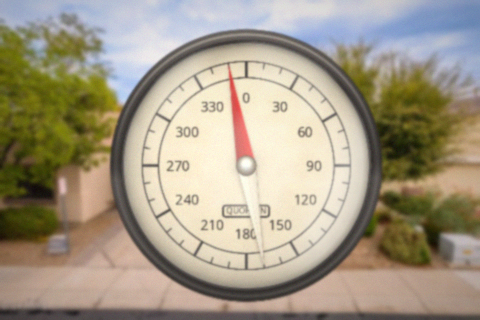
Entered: 350 °
